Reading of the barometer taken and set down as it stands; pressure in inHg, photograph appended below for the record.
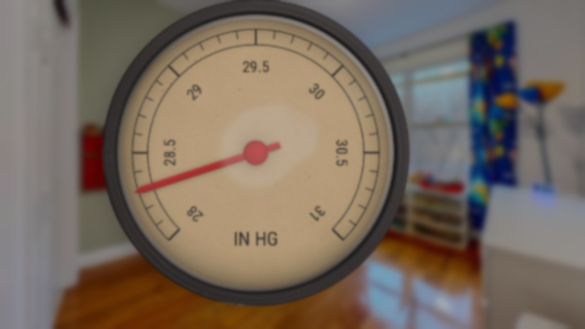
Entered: 28.3 inHg
